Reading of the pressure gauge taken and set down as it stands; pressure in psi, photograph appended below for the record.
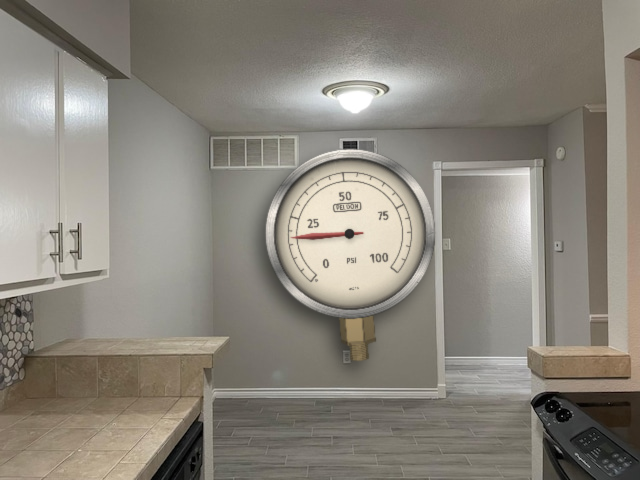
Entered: 17.5 psi
